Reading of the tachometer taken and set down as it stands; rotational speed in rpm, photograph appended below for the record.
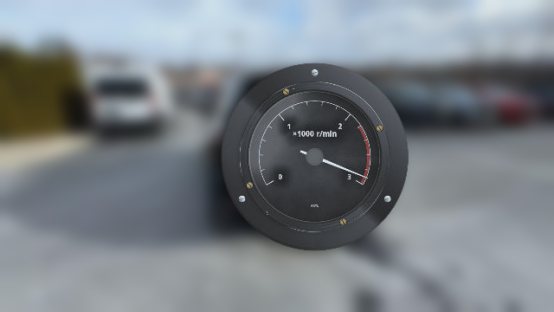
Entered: 2900 rpm
